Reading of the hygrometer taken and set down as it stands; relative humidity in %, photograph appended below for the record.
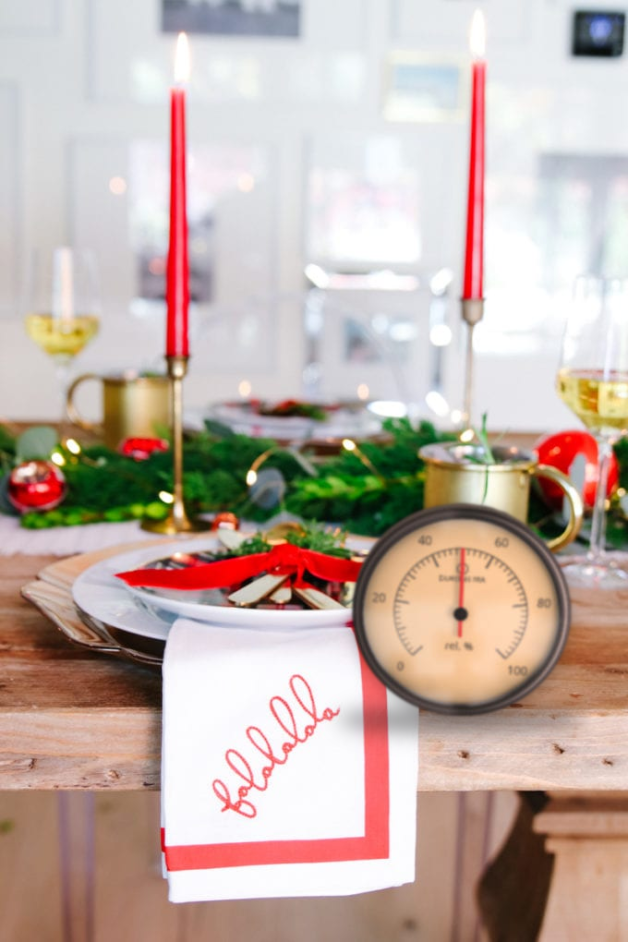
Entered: 50 %
